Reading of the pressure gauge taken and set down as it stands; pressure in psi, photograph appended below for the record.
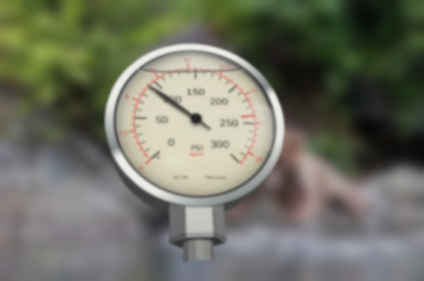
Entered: 90 psi
